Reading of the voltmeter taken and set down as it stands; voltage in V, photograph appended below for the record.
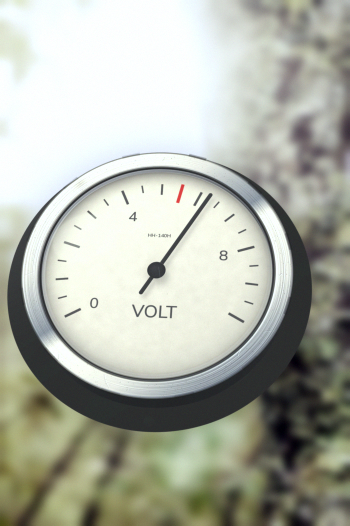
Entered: 6.25 V
